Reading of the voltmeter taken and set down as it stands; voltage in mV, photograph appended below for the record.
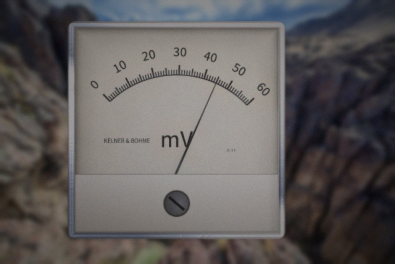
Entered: 45 mV
